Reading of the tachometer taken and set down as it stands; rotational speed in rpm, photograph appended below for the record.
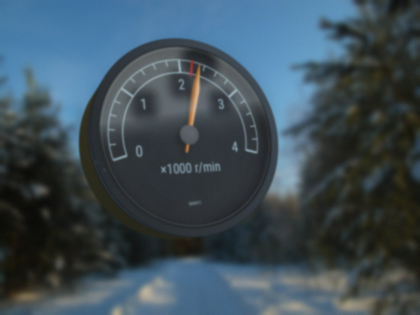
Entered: 2300 rpm
